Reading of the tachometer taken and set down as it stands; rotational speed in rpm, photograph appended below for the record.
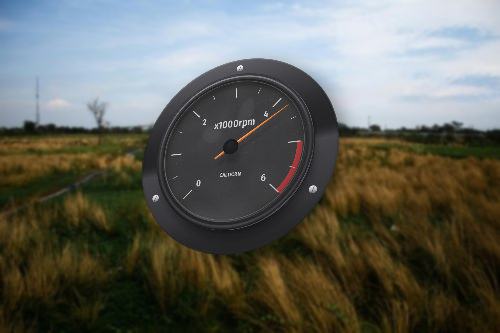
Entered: 4250 rpm
